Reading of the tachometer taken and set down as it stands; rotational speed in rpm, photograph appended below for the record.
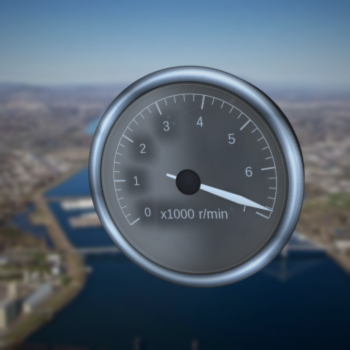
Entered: 6800 rpm
